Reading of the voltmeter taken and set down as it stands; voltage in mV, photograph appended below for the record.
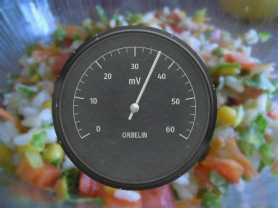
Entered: 36 mV
